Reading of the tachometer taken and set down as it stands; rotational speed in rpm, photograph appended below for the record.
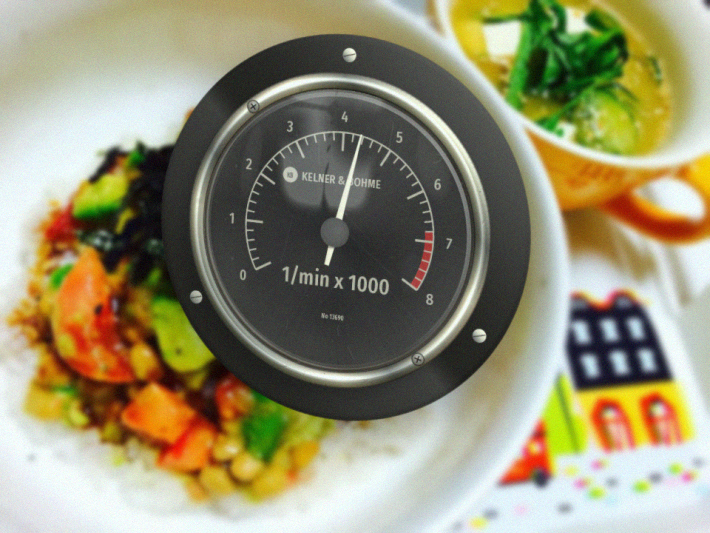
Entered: 4400 rpm
